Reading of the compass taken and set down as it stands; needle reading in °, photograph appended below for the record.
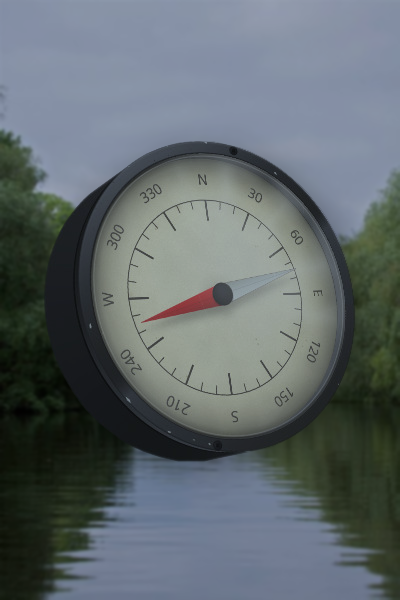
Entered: 255 °
